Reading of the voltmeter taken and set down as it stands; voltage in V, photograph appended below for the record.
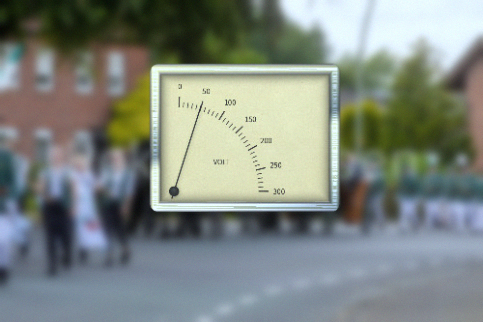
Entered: 50 V
